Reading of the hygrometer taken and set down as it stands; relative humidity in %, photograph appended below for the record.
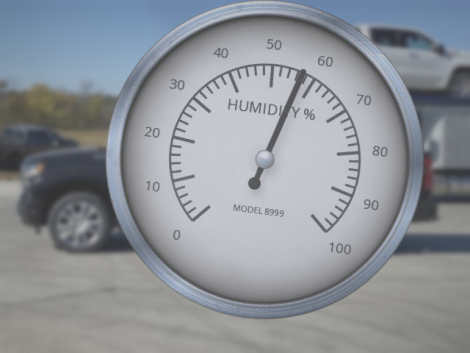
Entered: 57 %
